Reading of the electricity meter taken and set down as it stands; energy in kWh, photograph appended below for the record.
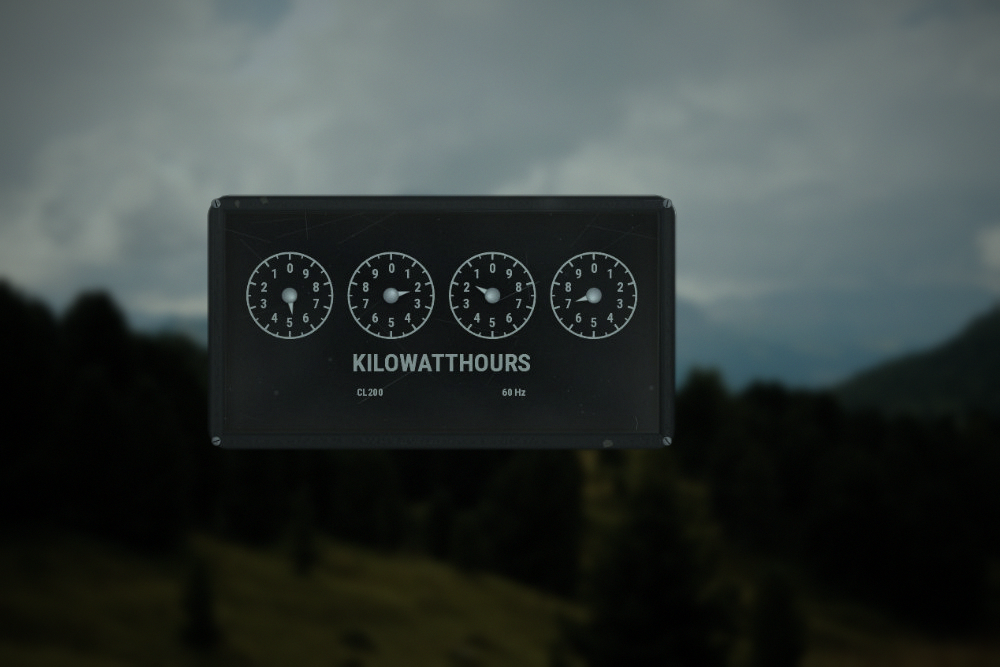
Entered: 5217 kWh
